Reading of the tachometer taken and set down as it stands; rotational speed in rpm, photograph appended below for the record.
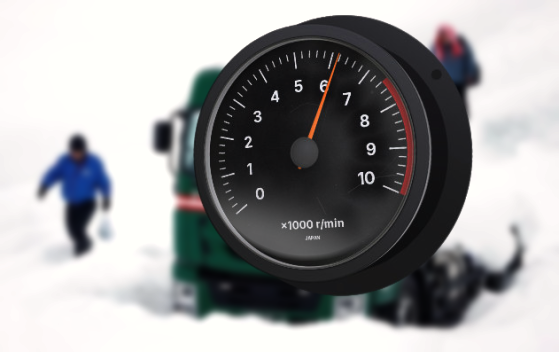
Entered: 6200 rpm
